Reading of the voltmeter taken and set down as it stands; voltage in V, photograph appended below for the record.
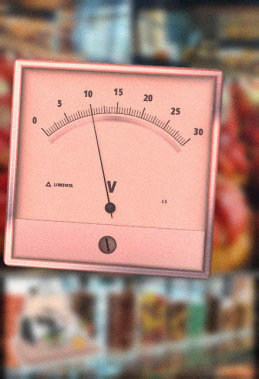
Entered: 10 V
